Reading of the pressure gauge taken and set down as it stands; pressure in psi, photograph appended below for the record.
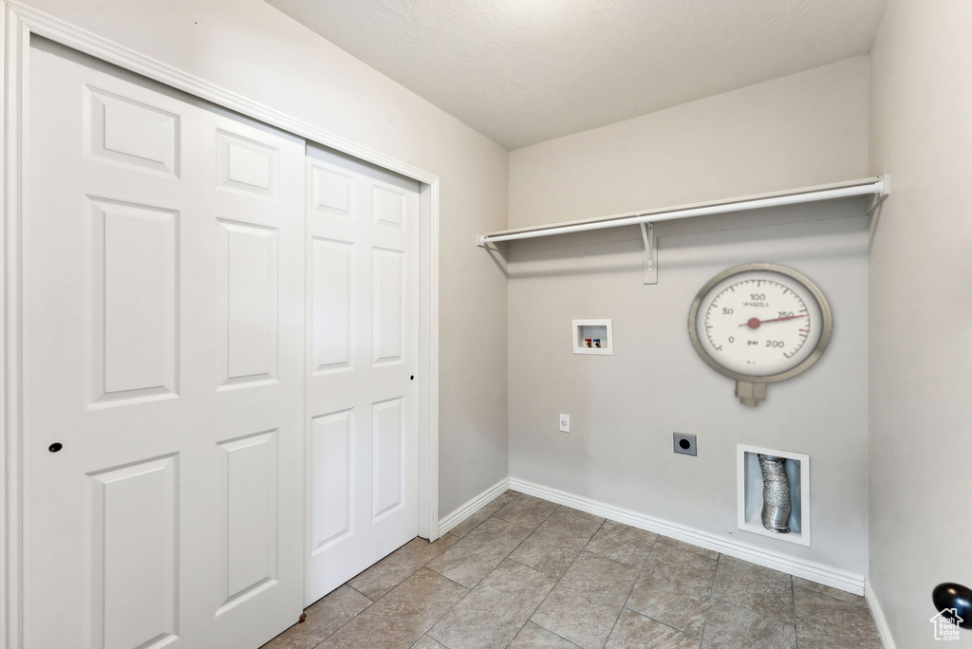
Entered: 155 psi
